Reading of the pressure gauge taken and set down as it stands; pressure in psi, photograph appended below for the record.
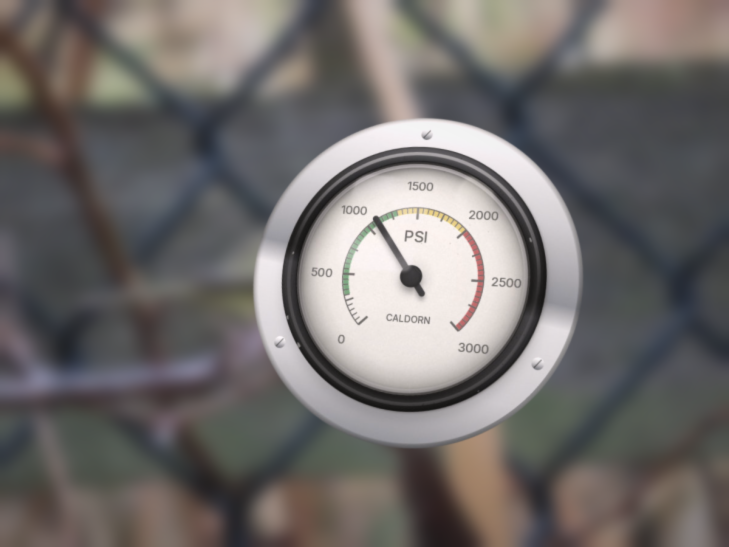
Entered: 1100 psi
